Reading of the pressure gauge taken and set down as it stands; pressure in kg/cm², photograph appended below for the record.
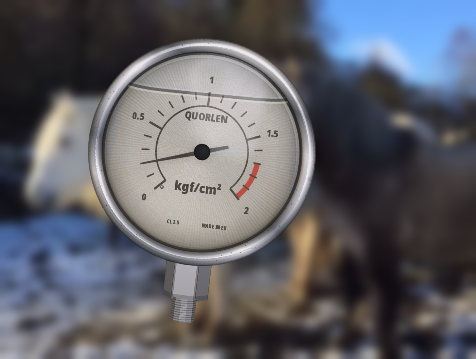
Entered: 0.2 kg/cm²
